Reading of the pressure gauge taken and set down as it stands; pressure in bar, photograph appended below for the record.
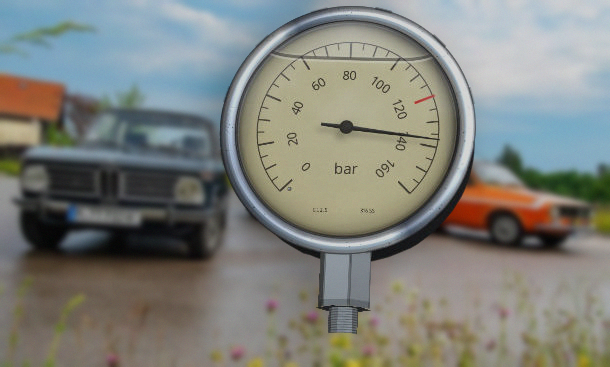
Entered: 137.5 bar
